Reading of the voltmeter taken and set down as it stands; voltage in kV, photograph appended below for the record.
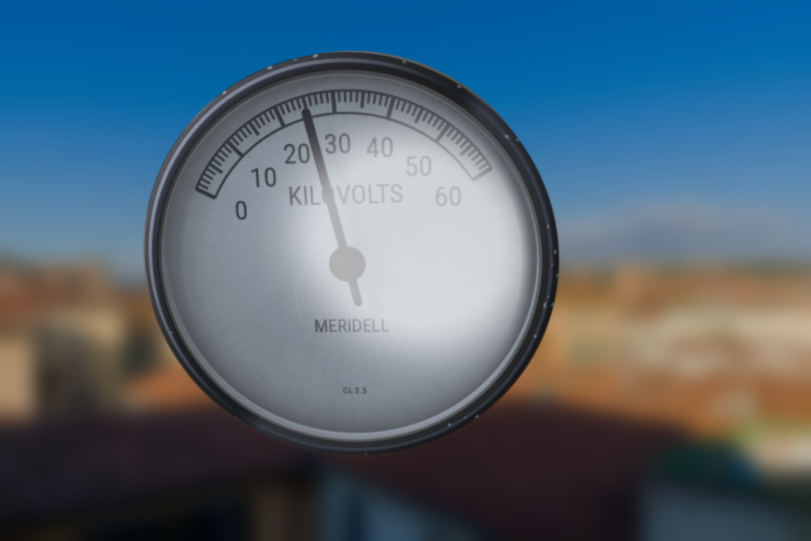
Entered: 25 kV
